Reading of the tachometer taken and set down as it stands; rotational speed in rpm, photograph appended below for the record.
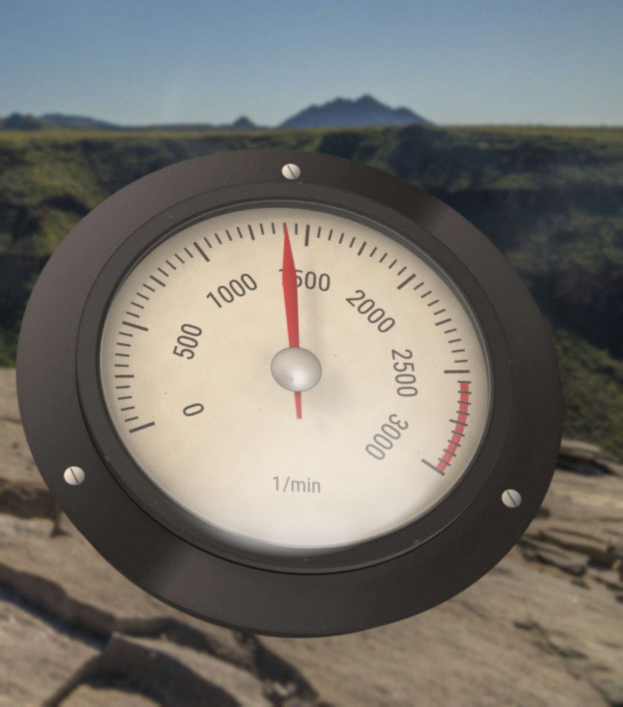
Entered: 1400 rpm
